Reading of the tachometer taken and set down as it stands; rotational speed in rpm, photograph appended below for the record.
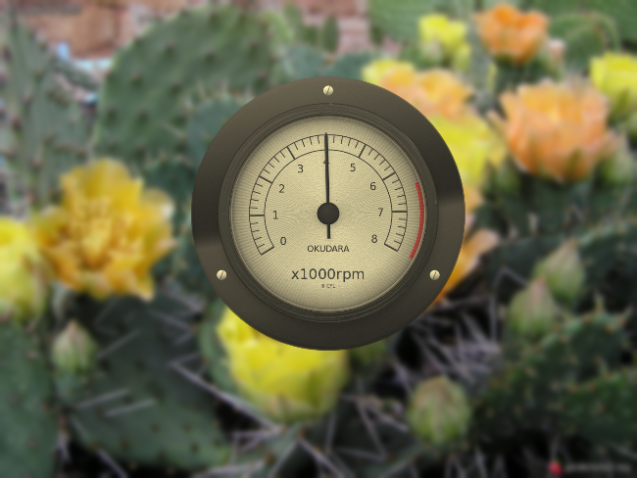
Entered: 4000 rpm
